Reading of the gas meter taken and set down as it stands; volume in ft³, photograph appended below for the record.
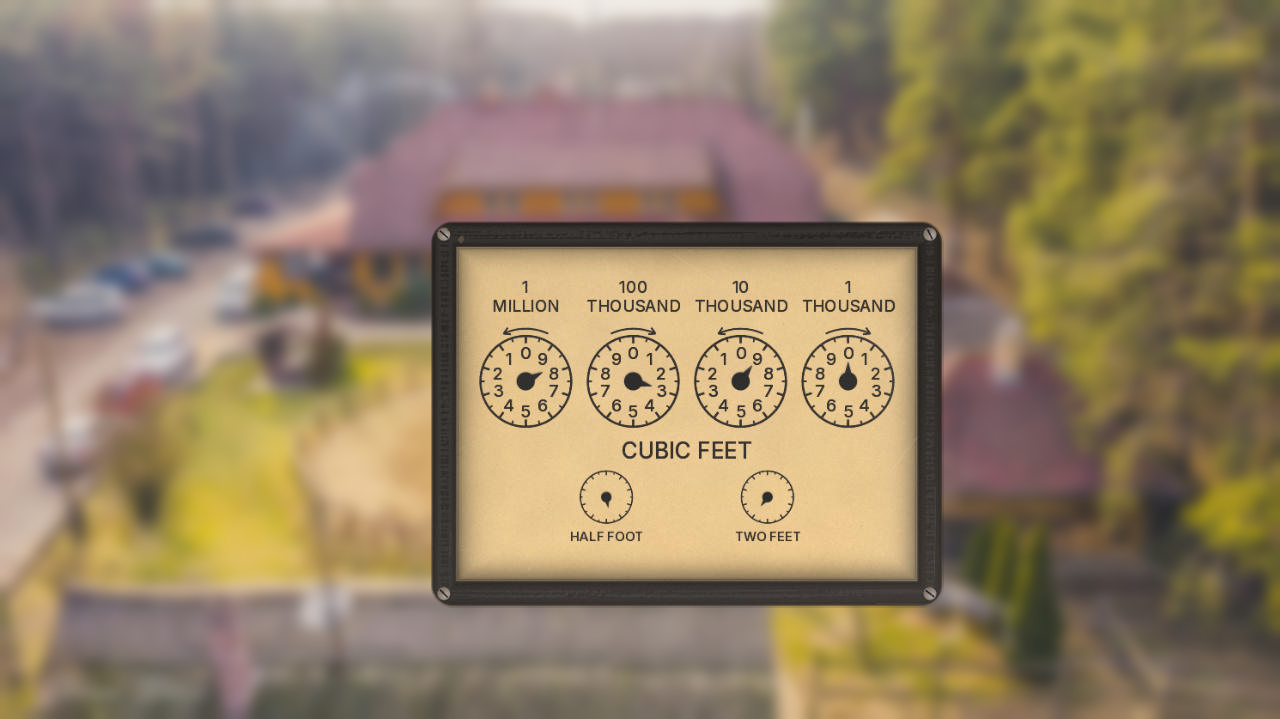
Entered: 829000 ft³
